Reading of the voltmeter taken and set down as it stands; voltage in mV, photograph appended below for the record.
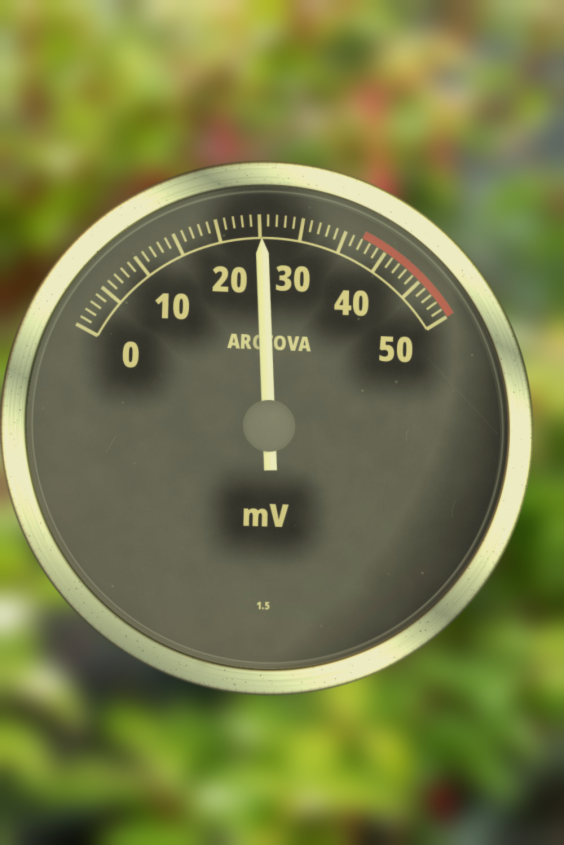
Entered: 25 mV
